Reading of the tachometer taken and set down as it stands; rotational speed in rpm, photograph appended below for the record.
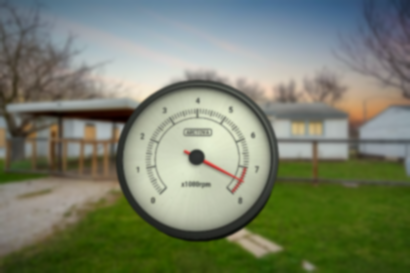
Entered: 7500 rpm
